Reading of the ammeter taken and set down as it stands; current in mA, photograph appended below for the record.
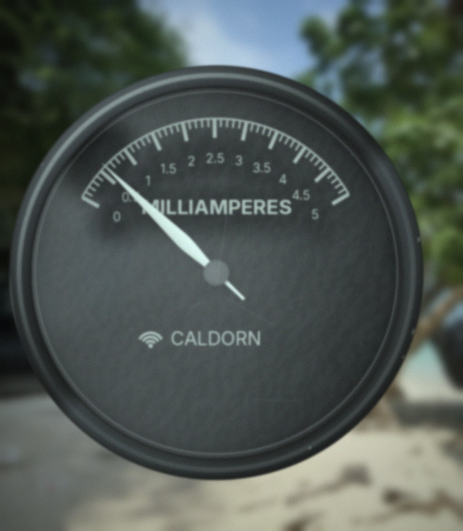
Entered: 0.6 mA
